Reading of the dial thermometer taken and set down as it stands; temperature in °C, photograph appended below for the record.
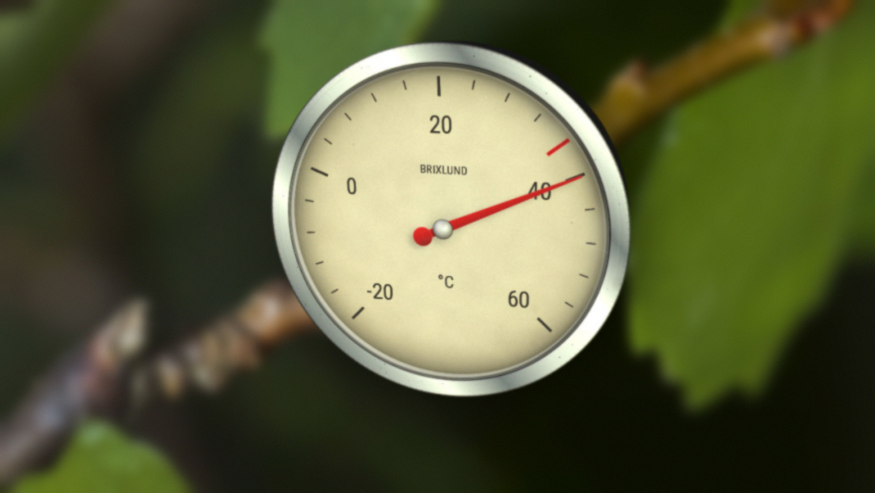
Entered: 40 °C
